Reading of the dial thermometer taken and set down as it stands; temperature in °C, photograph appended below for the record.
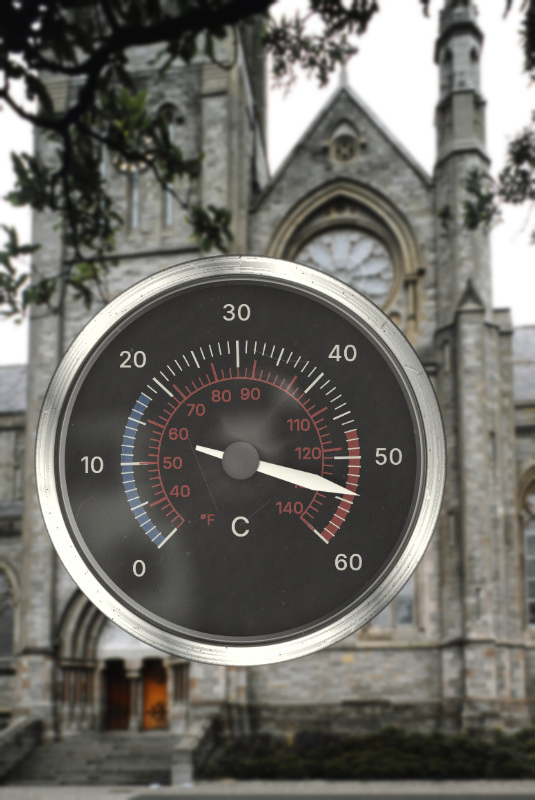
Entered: 54 °C
